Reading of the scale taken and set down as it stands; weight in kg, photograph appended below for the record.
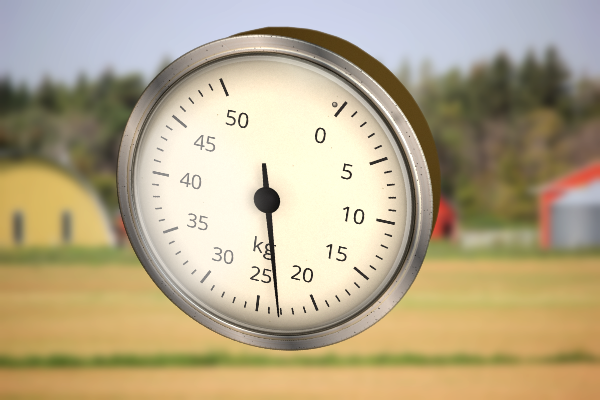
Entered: 23 kg
